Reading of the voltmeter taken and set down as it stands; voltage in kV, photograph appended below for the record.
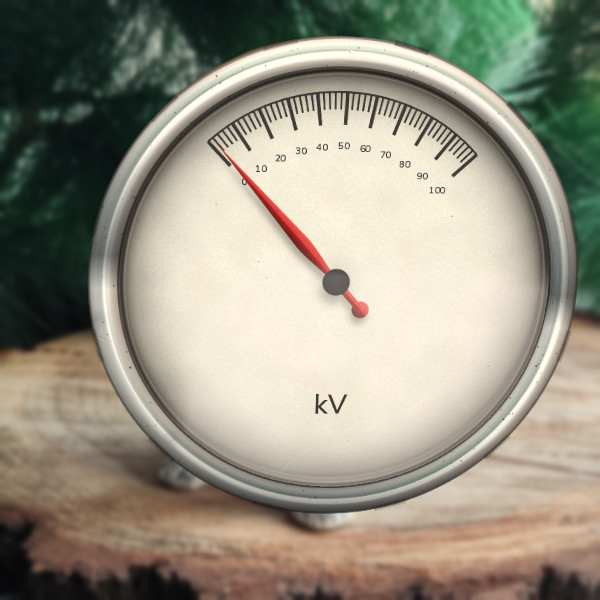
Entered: 2 kV
